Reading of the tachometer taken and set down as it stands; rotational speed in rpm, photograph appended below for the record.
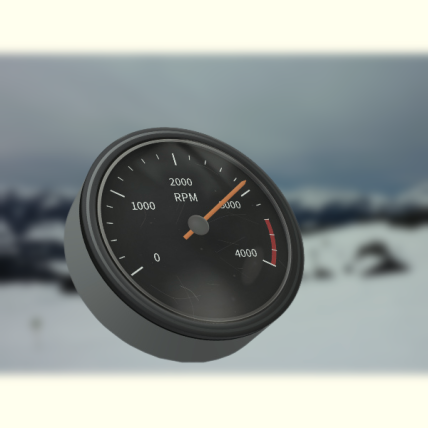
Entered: 2900 rpm
